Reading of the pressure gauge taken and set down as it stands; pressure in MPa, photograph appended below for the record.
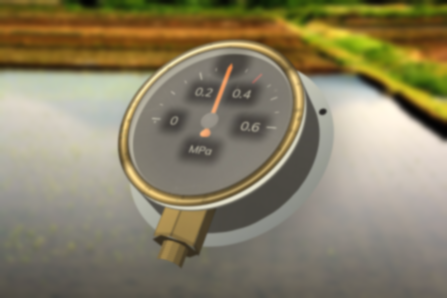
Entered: 0.3 MPa
